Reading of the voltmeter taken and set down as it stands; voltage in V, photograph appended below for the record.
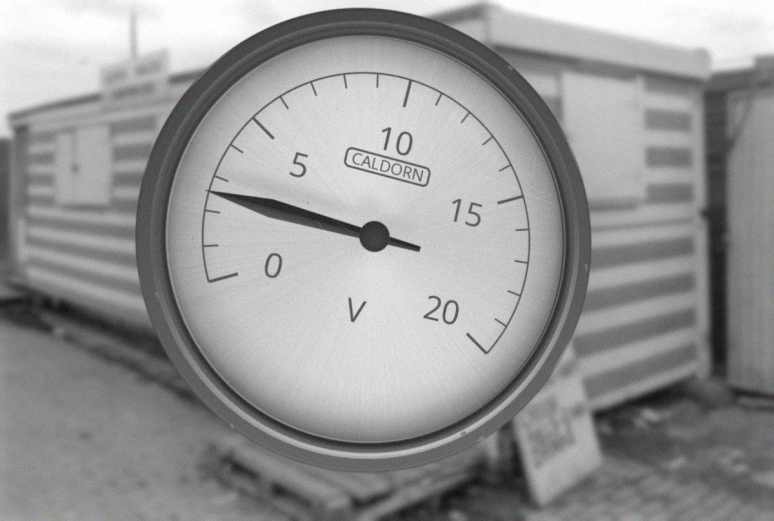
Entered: 2.5 V
